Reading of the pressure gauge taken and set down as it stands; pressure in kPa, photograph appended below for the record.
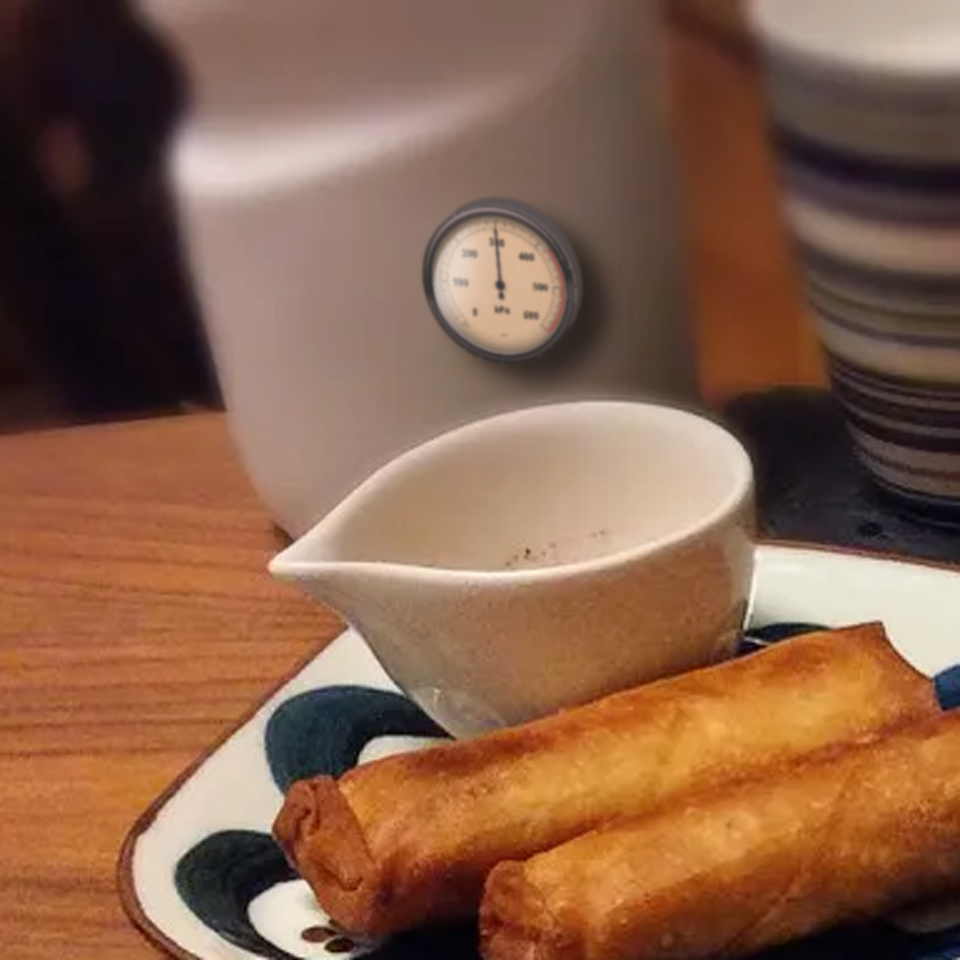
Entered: 300 kPa
